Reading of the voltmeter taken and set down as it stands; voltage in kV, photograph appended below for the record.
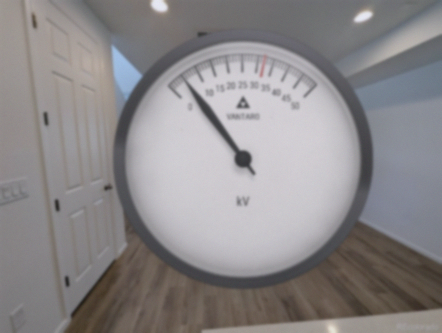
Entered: 5 kV
